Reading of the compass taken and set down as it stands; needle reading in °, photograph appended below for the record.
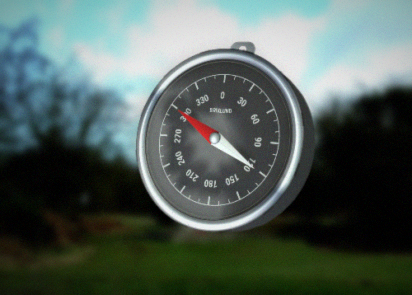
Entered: 300 °
